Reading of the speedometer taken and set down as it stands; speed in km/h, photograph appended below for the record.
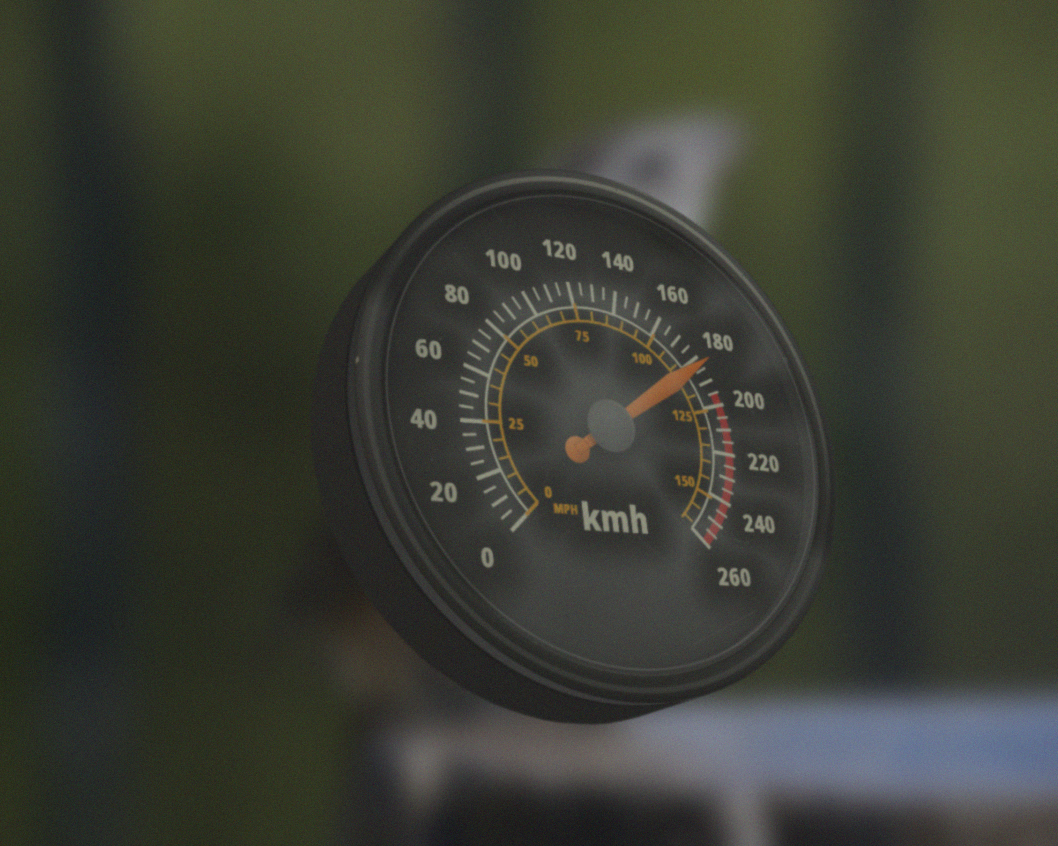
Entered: 182.5 km/h
